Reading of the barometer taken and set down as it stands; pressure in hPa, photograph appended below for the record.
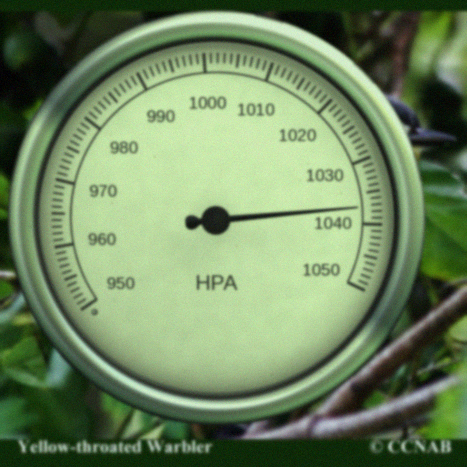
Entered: 1037 hPa
